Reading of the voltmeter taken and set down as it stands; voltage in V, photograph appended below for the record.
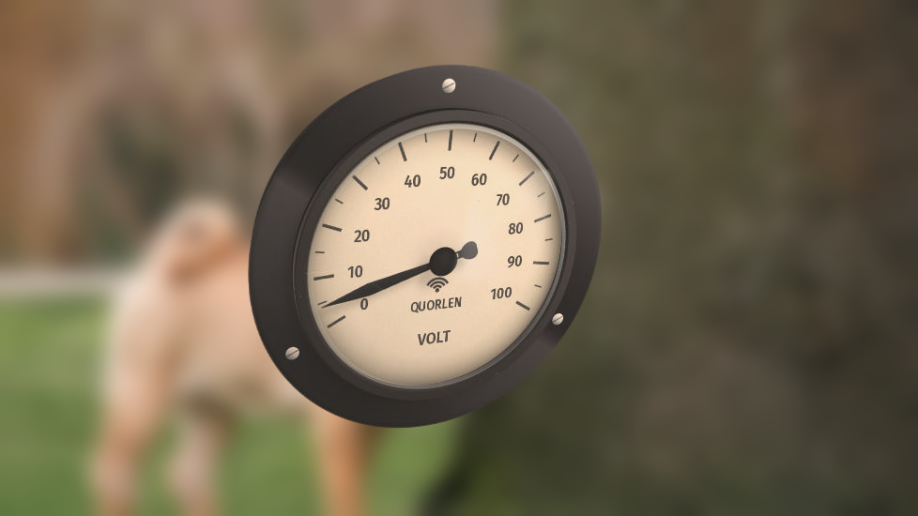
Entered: 5 V
